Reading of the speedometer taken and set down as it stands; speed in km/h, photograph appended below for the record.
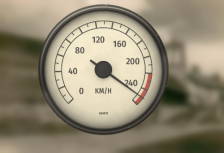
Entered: 250 km/h
